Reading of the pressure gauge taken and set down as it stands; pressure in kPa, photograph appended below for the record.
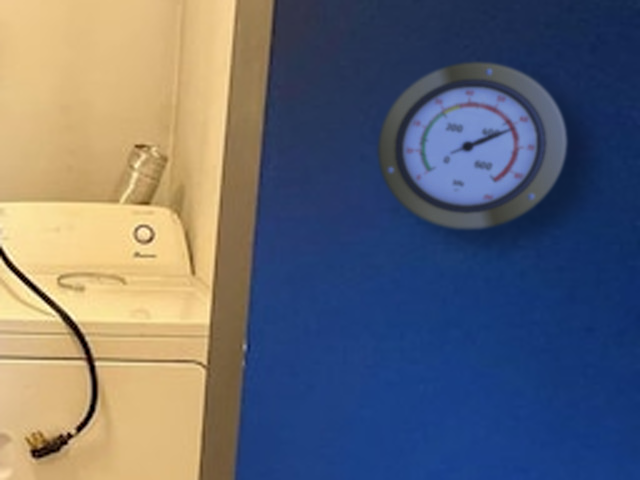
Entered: 425 kPa
